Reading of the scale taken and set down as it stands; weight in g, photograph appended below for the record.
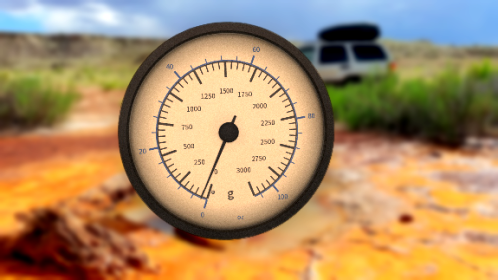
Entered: 50 g
